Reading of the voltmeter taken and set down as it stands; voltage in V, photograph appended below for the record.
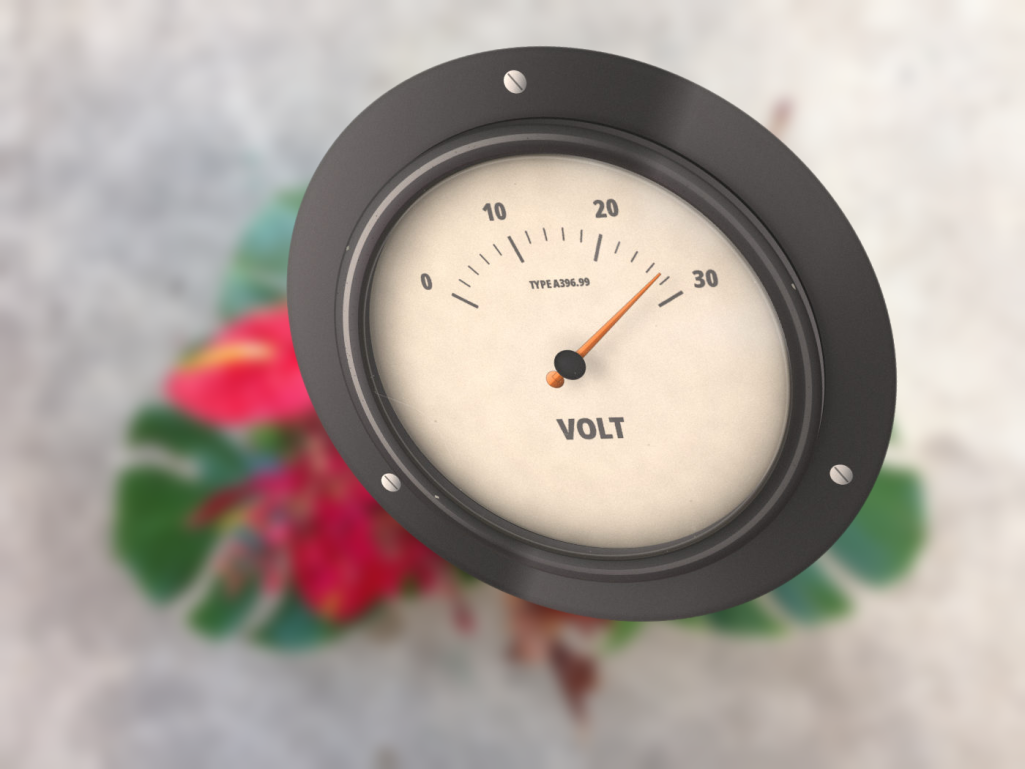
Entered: 27 V
